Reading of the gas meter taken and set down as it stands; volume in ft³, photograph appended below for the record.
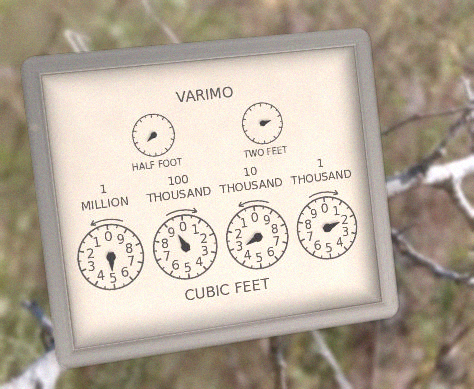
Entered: 493200 ft³
